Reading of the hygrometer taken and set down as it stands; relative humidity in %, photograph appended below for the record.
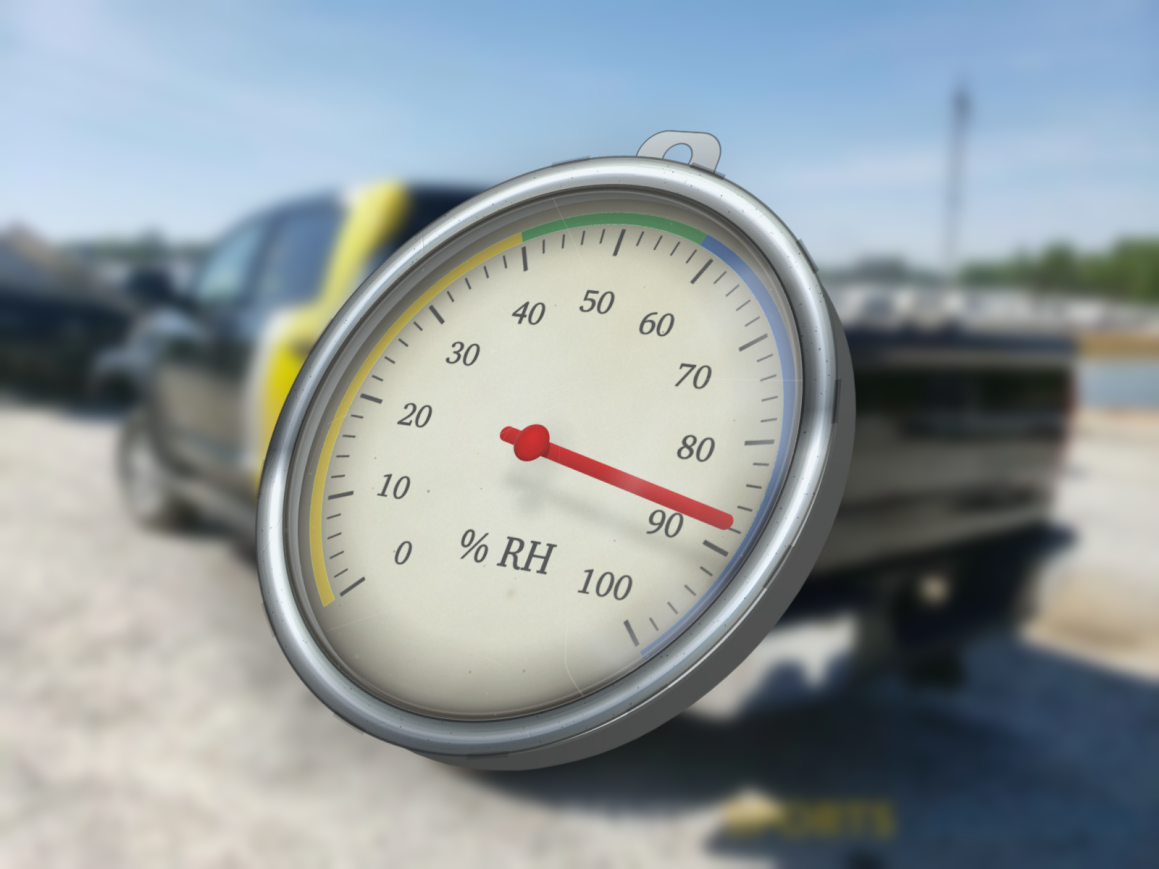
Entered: 88 %
